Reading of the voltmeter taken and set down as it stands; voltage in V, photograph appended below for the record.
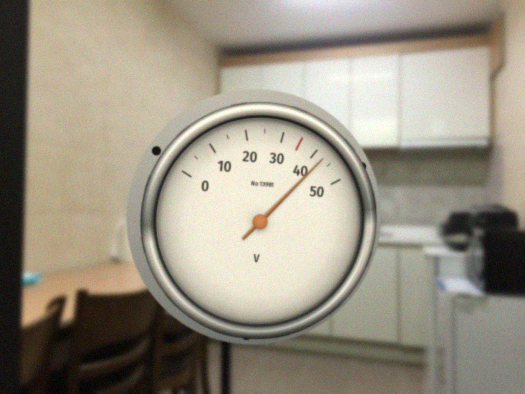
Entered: 42.5 V
